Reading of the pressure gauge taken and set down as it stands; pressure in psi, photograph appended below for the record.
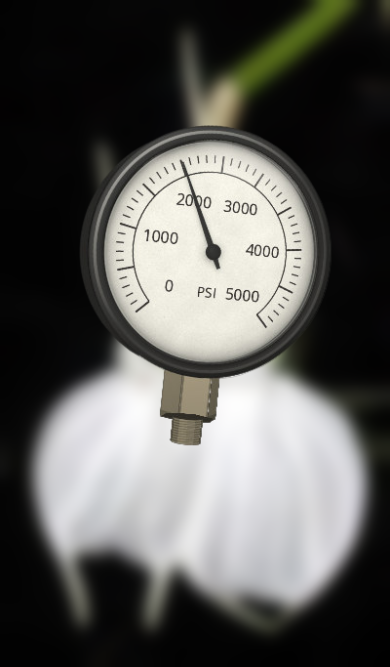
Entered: 2000 psi
